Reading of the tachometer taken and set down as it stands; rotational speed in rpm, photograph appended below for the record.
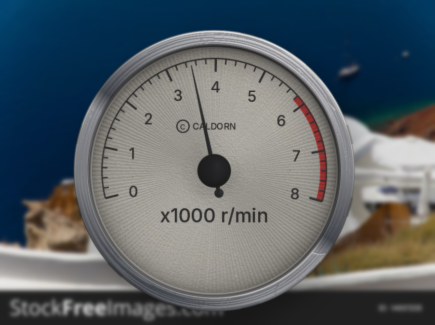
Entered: 3500 rpm
